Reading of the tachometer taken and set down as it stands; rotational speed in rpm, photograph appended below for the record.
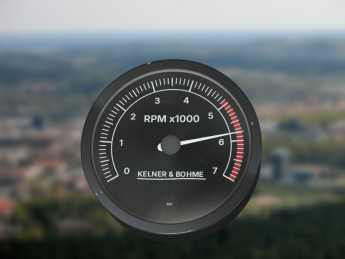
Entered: 5800 rpm
